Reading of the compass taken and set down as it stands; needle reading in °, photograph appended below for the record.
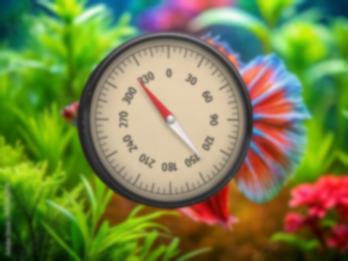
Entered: 320 °
